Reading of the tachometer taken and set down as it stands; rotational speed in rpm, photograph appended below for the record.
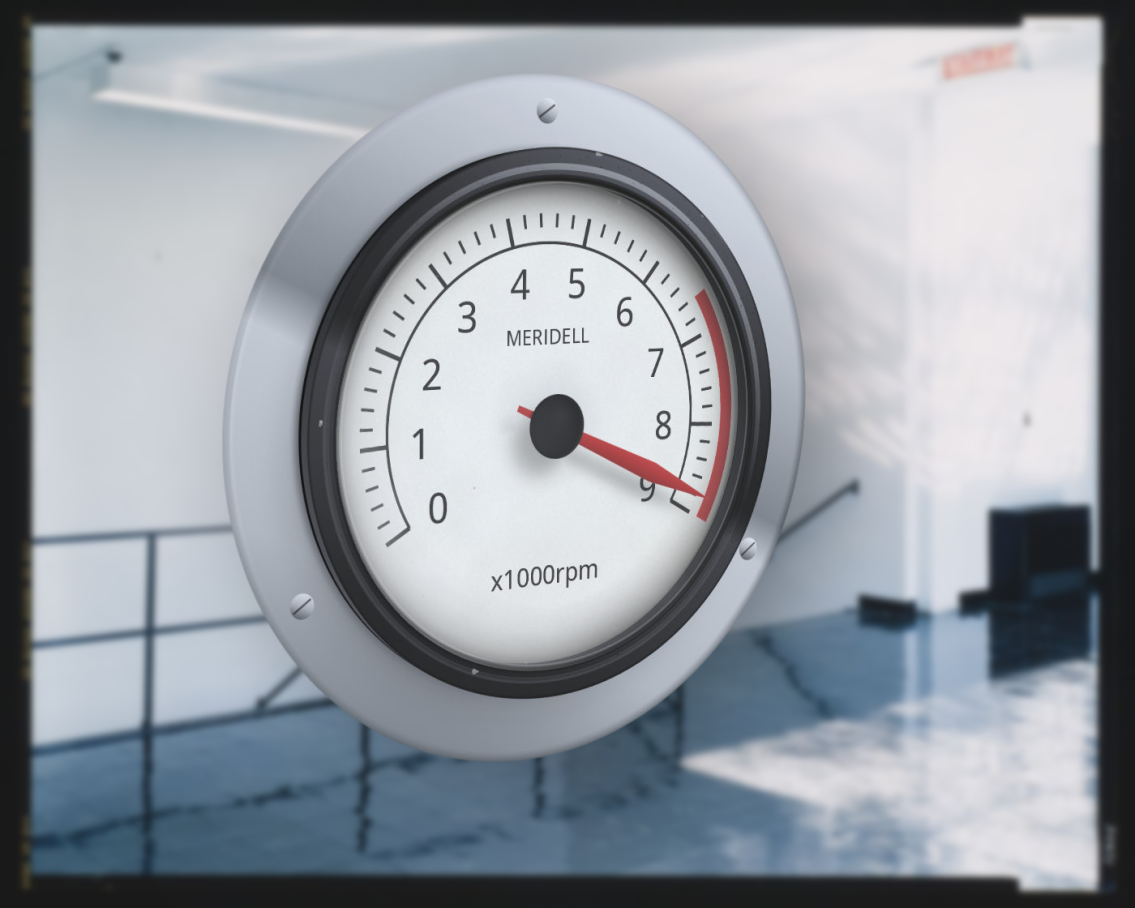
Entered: 8800 rpm
